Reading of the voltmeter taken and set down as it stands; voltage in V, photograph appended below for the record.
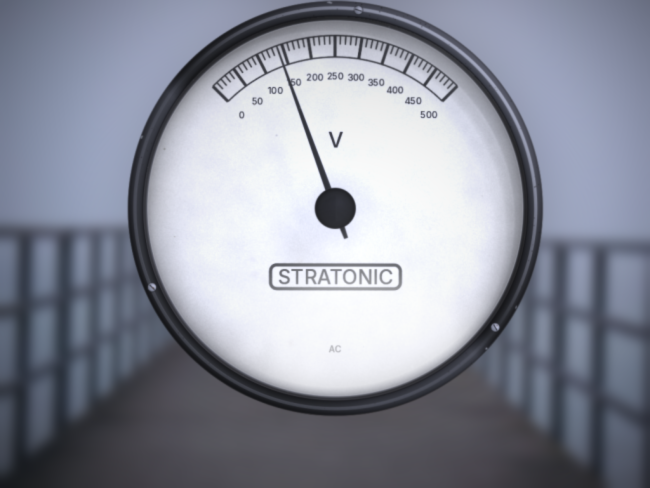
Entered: 140 V
